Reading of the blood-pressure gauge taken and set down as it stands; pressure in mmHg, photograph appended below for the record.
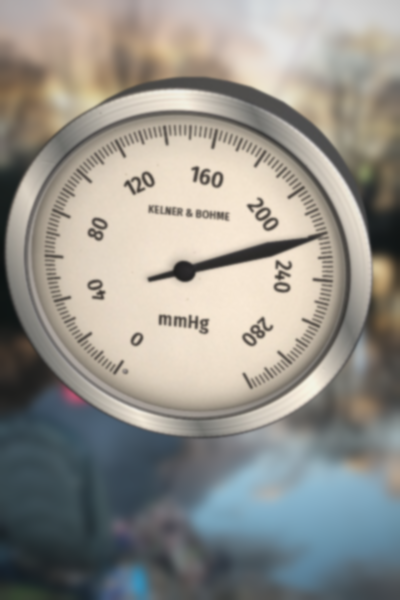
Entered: 220 mmHg
